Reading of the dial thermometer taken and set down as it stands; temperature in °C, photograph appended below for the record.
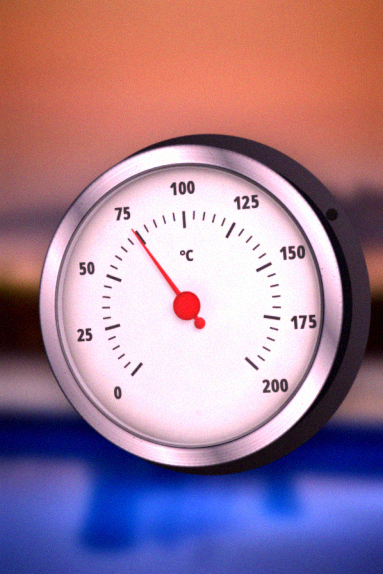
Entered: 75 °C
